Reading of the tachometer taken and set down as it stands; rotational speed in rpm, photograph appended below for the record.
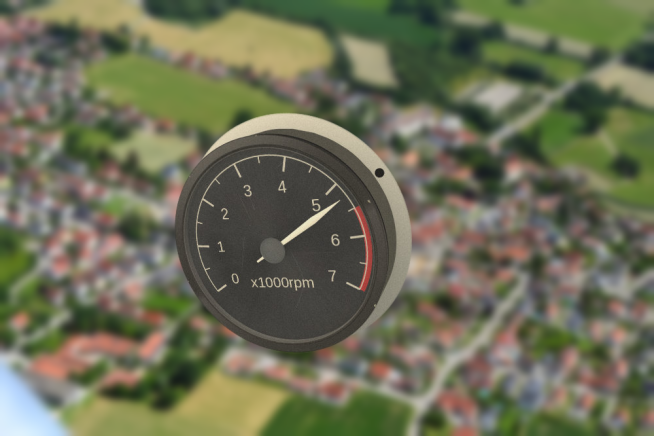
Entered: 5250 rpm
